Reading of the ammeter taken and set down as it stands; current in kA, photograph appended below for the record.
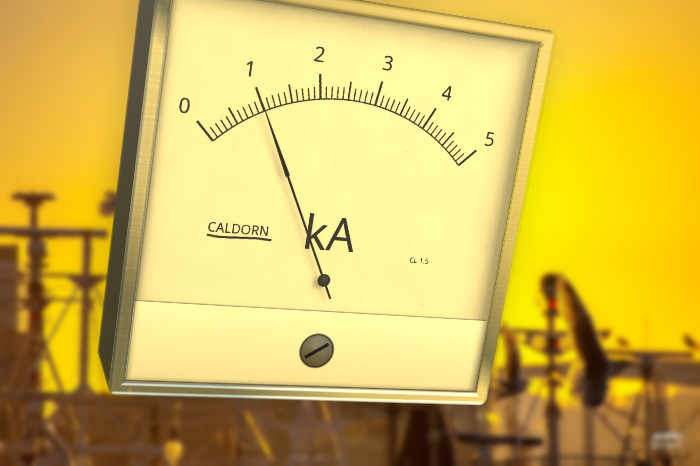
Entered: 1 kA
